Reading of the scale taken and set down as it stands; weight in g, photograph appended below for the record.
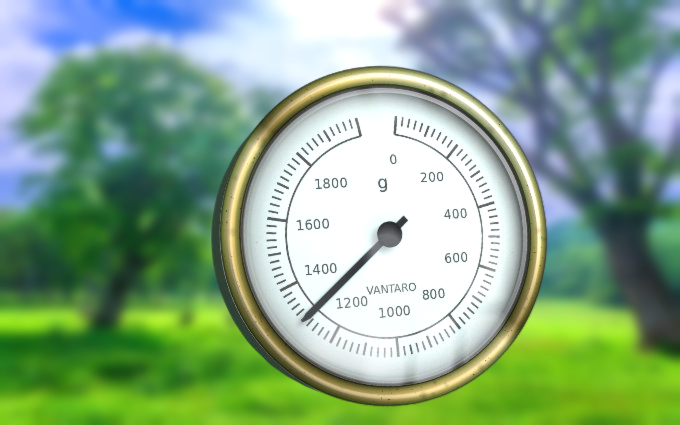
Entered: 1300 g
